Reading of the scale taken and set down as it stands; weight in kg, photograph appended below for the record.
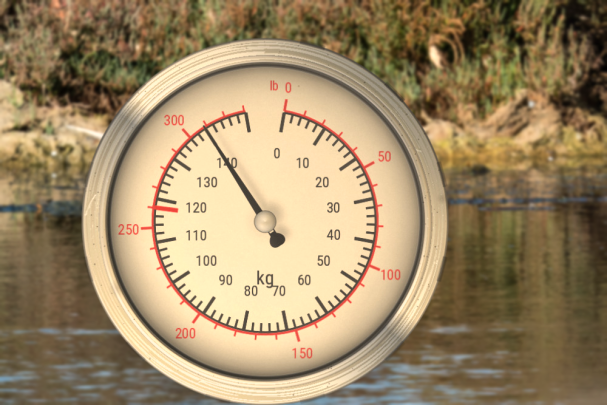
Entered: 140 kg
